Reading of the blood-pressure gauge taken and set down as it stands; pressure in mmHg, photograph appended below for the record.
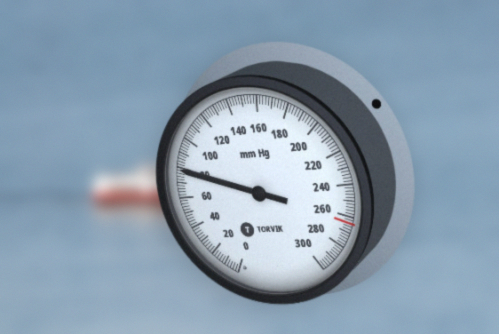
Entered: 80 mmHg
